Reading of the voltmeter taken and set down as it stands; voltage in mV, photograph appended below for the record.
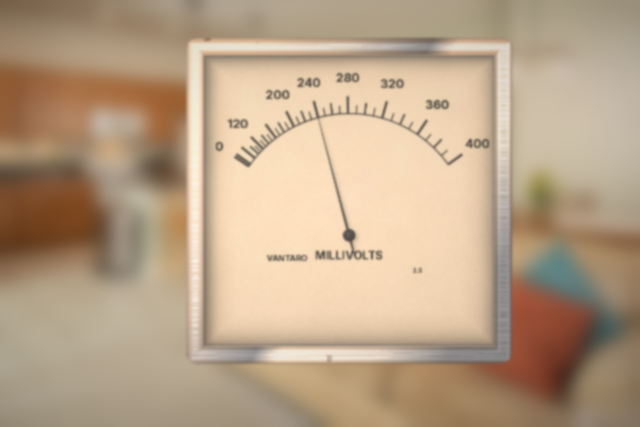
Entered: 240 mV
